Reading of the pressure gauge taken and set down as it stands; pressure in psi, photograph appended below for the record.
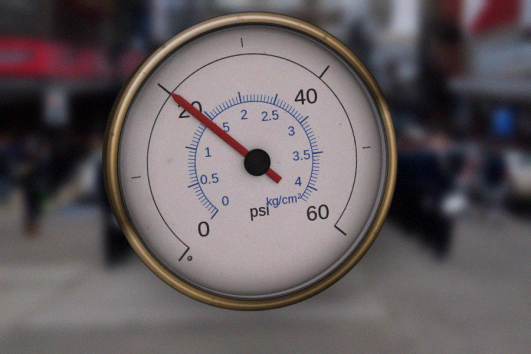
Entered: 20 psi
